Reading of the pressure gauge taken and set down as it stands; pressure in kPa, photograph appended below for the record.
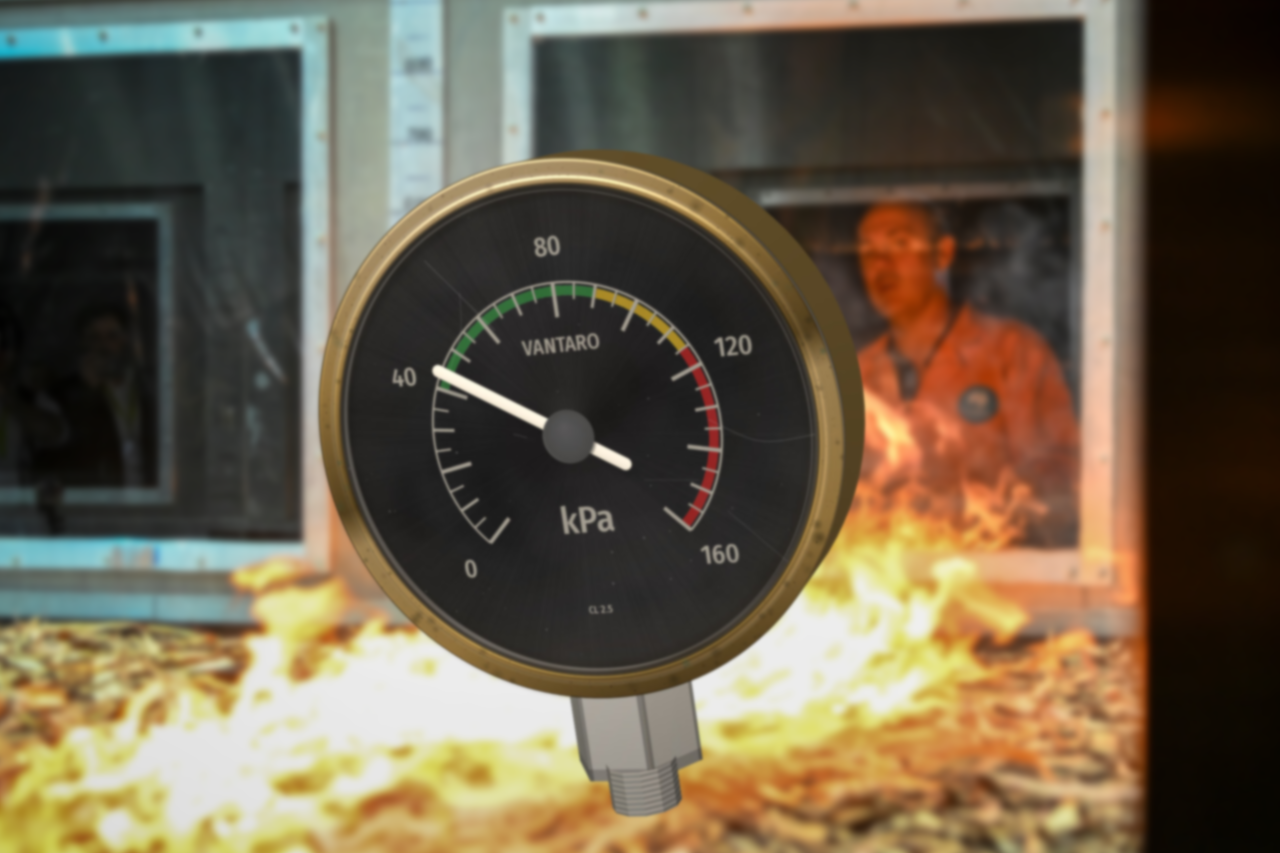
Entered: 45 kPa
